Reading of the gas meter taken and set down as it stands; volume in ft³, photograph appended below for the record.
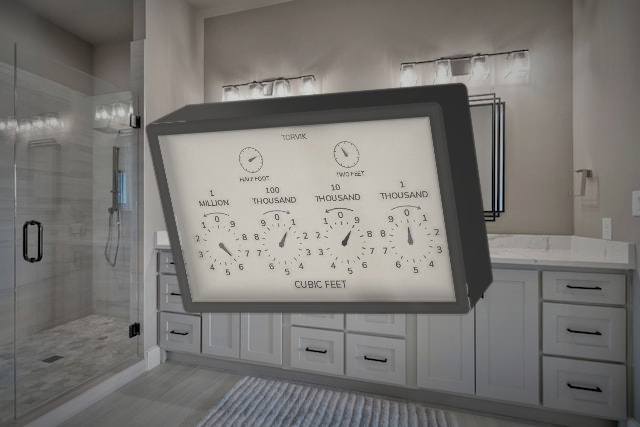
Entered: 609000 ft³
